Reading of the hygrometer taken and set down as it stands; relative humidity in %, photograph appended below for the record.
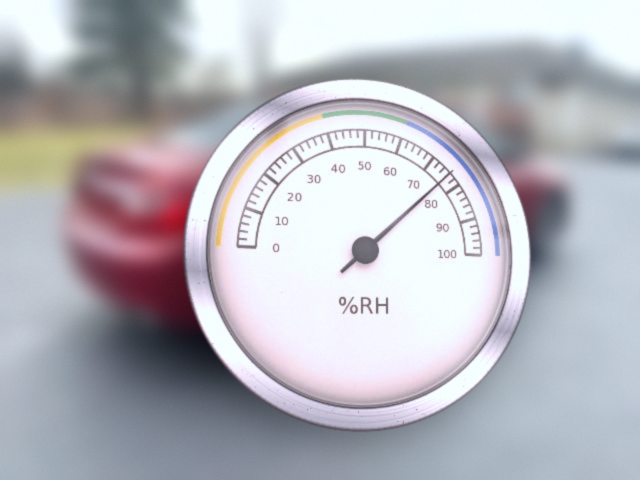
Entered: 76 %
